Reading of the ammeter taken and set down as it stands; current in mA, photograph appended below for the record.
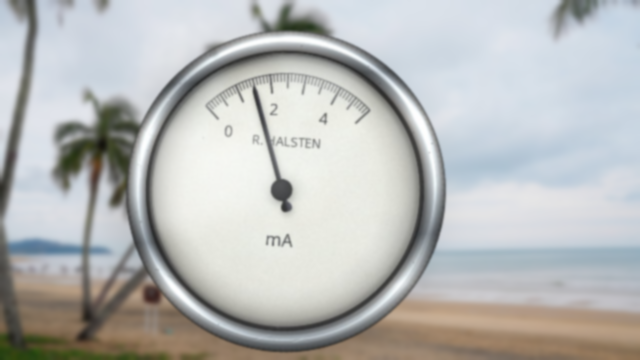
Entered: 1.5 mA
